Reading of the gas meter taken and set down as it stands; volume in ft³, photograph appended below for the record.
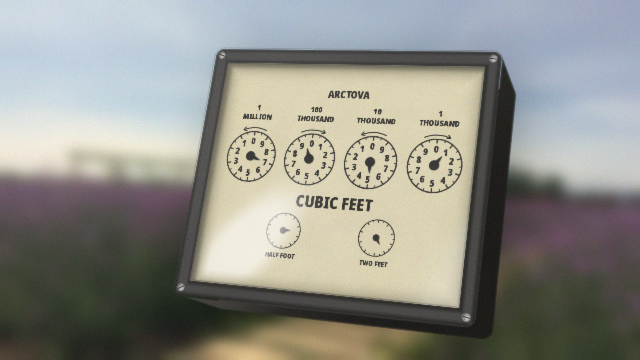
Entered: 695100 ft³
